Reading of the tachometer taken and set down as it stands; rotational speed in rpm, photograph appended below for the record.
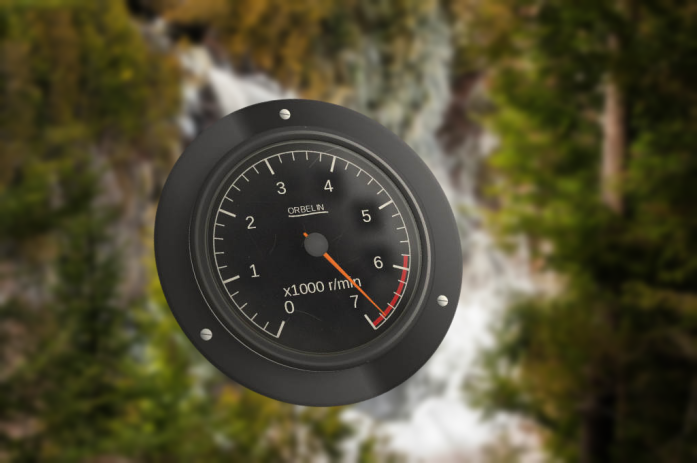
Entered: 6800 rpm
